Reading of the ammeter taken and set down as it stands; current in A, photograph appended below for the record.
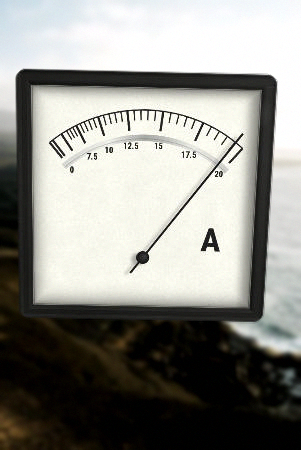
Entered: 19.5 A
